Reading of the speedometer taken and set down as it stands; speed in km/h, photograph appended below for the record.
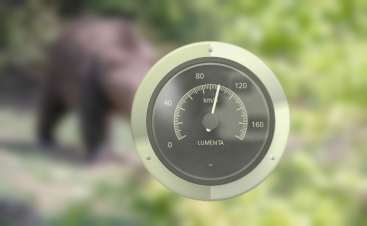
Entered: 100 km/h
